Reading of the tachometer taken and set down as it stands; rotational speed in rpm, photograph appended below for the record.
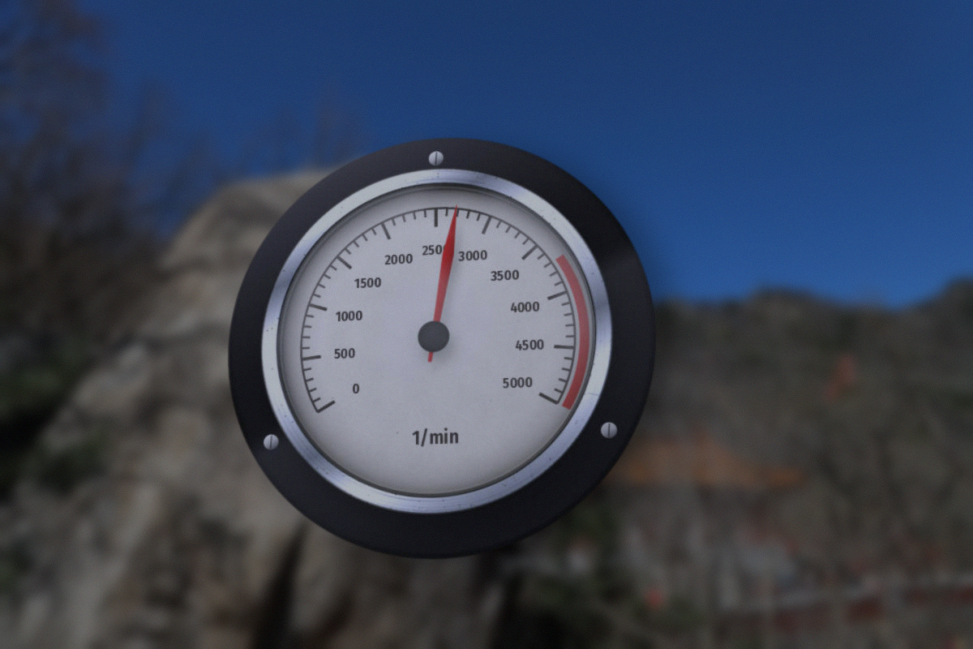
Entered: 2700 rpm
